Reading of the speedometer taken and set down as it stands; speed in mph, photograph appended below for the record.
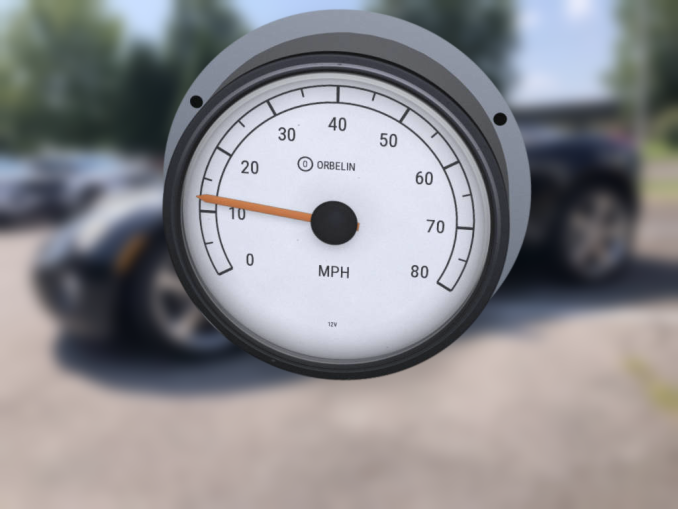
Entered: 12.5 mph
